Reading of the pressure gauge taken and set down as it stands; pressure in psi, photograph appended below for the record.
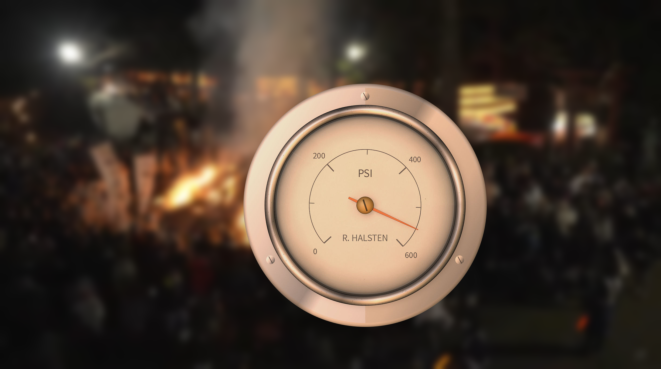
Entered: 550 psi
